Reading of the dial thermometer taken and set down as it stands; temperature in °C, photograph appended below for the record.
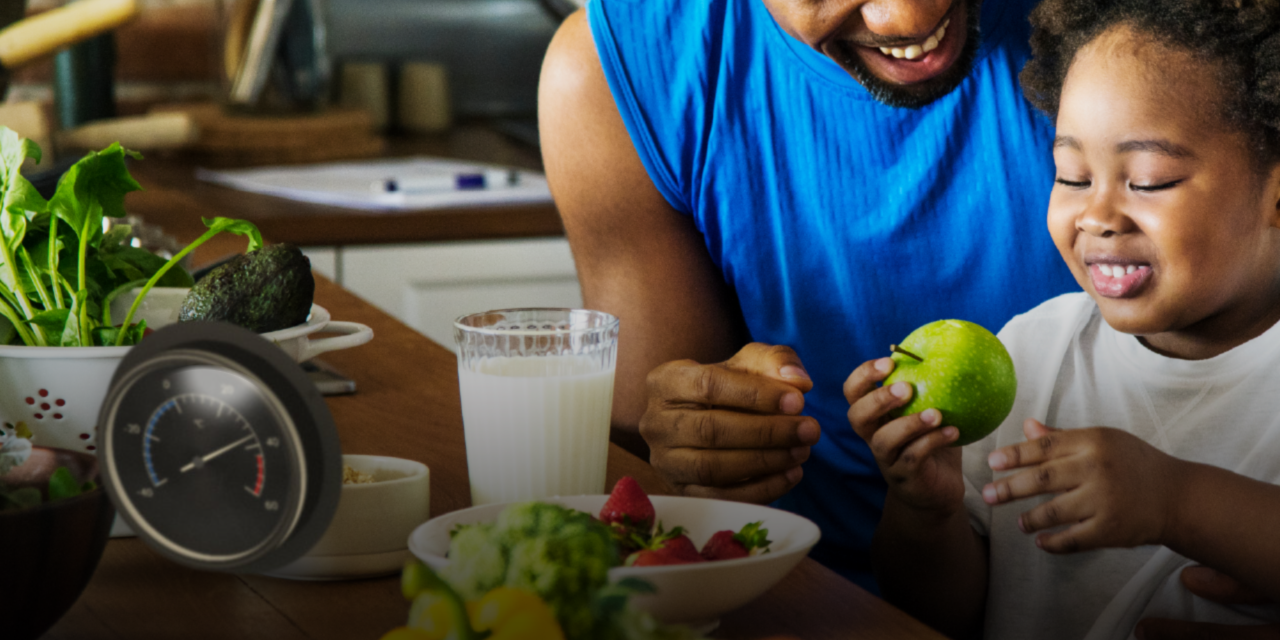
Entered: 36 °C
